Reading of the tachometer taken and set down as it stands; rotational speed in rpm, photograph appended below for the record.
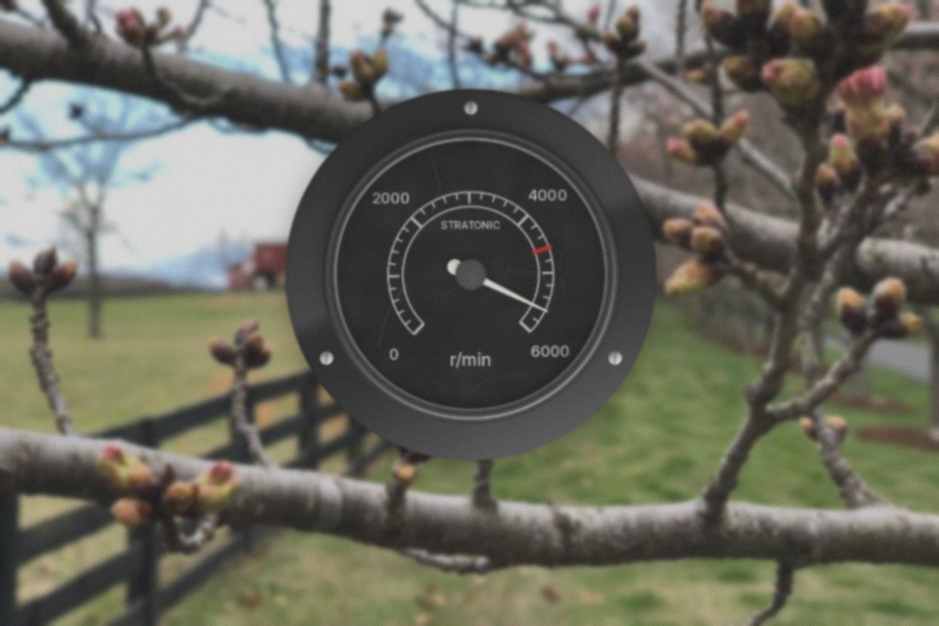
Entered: 5600 rpm
